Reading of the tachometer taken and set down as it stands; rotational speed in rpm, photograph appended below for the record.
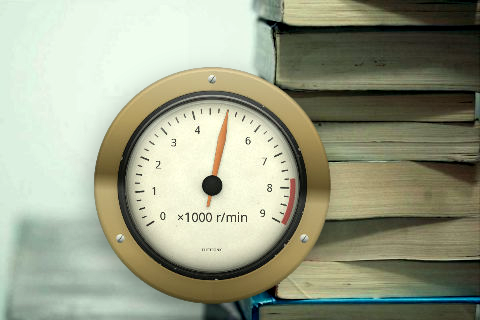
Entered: 5000 rpm
